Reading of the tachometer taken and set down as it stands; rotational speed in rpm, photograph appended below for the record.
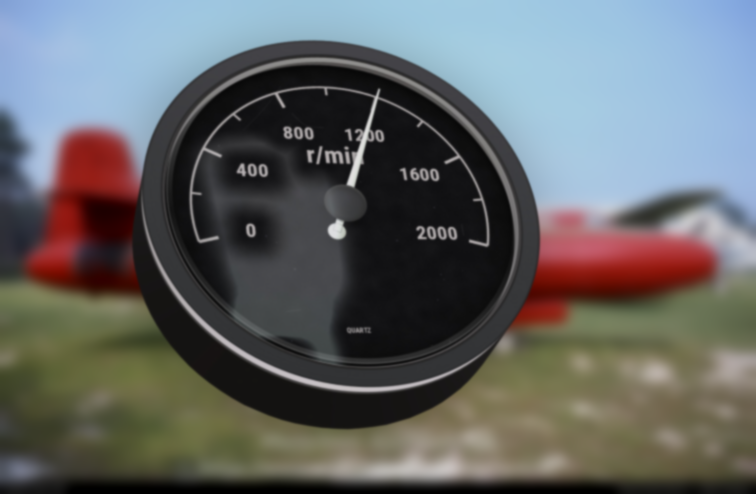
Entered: 1200 rpm
